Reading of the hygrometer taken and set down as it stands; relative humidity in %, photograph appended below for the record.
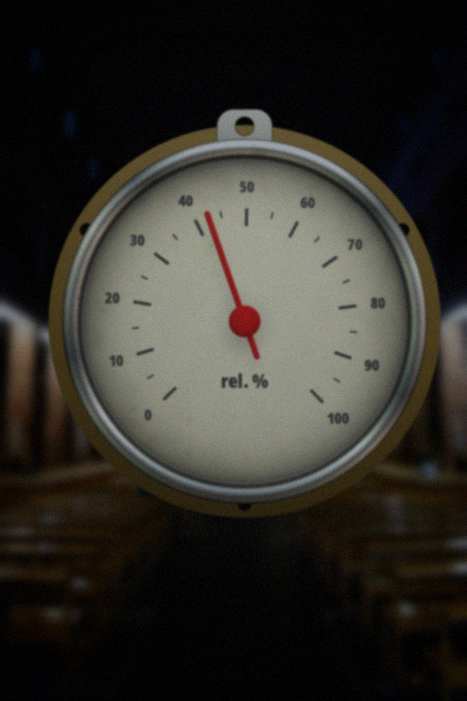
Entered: 42.5 %
